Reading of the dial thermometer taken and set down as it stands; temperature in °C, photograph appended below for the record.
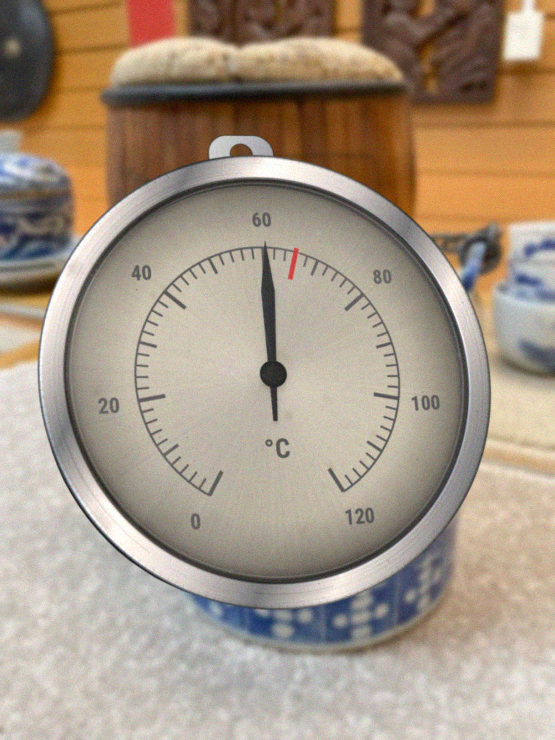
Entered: 60 °C
